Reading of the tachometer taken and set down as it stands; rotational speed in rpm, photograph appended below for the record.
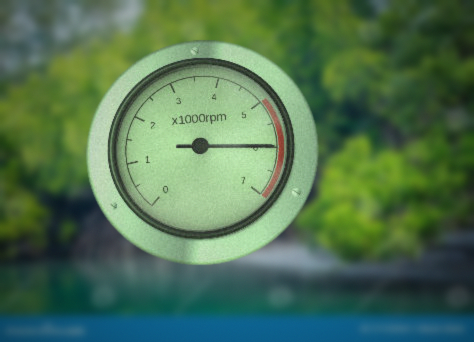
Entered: 6000 rpm
